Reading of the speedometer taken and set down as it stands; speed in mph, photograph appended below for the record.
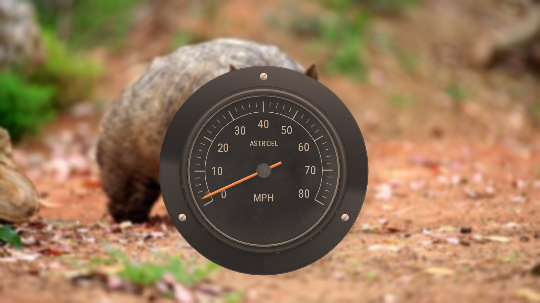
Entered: 2 mph
